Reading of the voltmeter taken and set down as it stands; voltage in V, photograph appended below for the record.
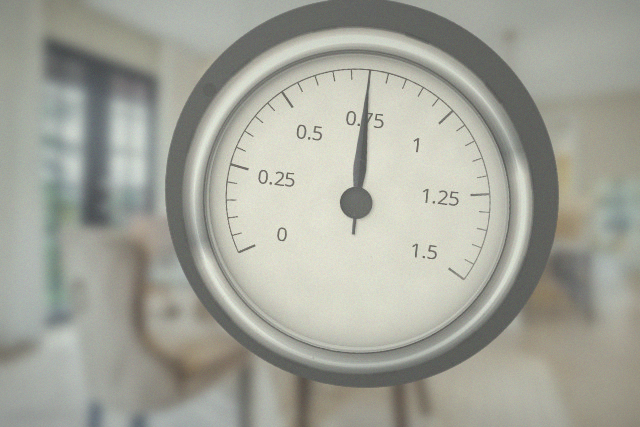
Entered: 0.75 V
